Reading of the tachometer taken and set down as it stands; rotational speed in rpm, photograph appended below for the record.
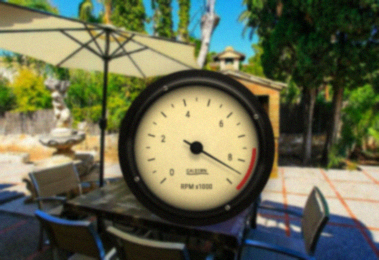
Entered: 8500 rpm
